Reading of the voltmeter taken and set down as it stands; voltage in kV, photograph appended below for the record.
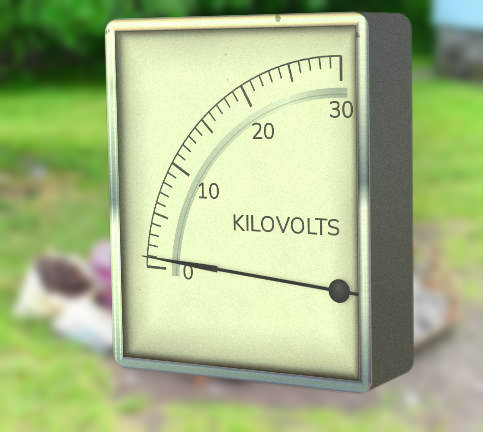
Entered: 1 kV
